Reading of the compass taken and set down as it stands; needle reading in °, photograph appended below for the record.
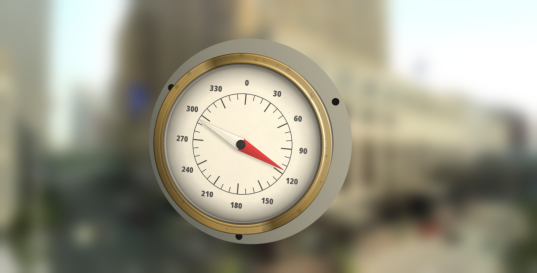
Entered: 115 °
